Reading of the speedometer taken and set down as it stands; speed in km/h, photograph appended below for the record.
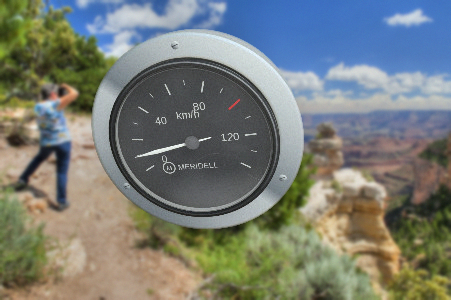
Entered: 10 km/h
